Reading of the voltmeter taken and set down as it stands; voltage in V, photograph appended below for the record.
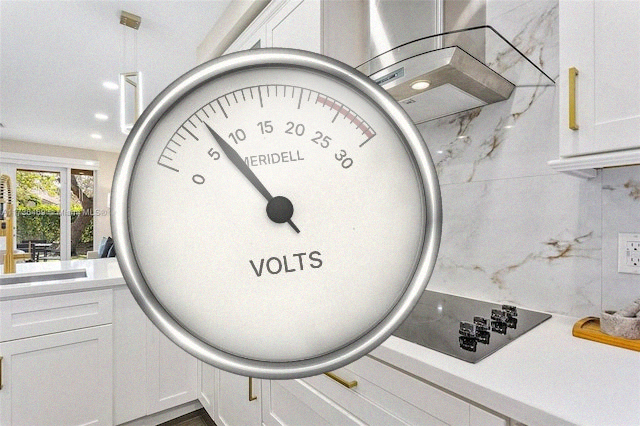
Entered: 7 V
